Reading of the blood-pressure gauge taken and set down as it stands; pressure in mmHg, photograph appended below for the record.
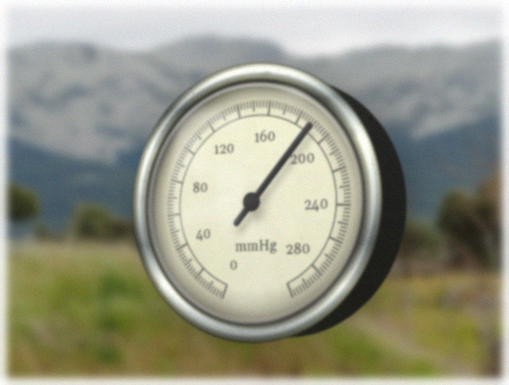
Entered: 190 mmHg
